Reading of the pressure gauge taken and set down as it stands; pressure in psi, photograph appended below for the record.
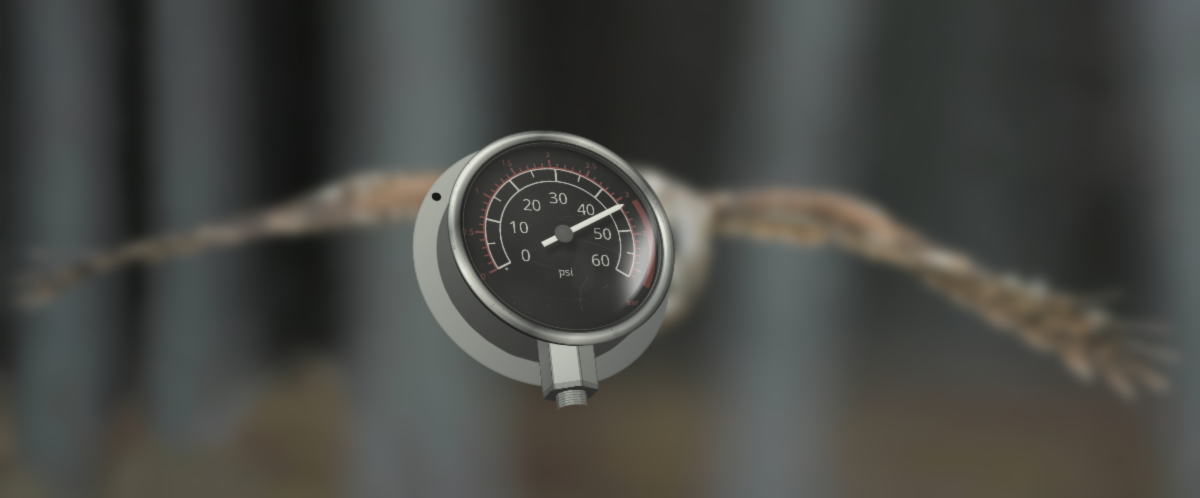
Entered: 45 psi
